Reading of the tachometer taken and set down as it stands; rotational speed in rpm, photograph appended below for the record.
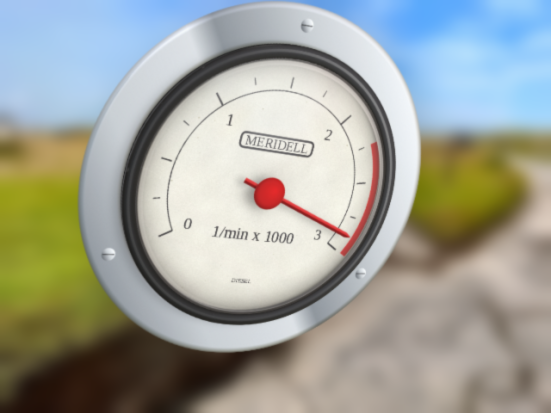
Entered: 2875 rpm
